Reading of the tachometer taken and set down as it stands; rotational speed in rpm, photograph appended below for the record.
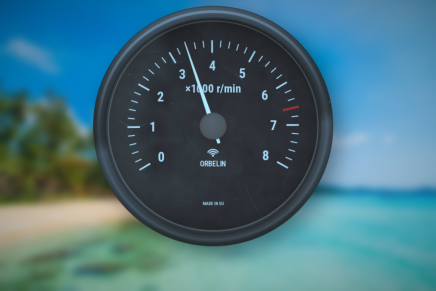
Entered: 3400 rpm
